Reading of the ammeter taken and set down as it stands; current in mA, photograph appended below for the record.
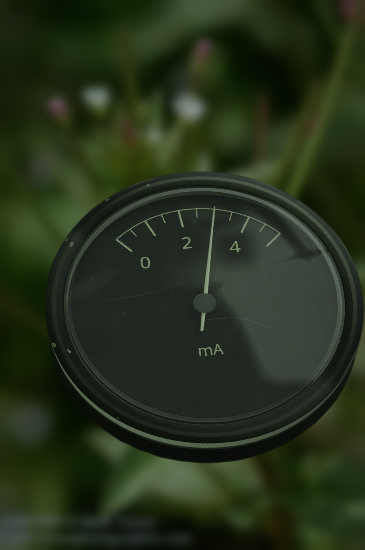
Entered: 3 mA
